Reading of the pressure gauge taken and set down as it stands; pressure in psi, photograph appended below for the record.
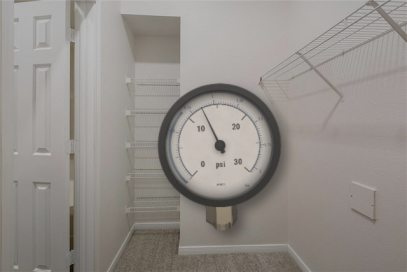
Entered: 12.5 psi
